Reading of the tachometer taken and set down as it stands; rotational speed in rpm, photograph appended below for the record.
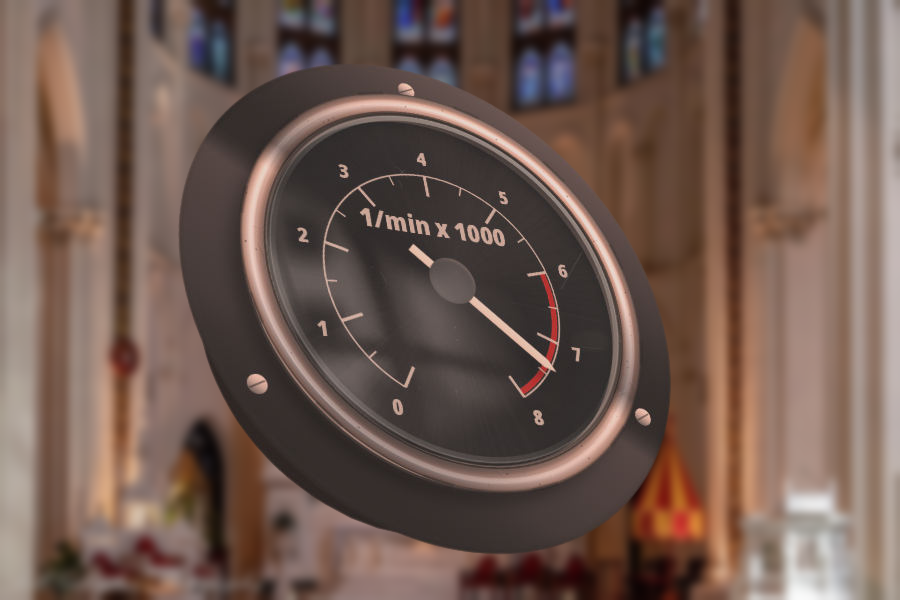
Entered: 7500 rpm
